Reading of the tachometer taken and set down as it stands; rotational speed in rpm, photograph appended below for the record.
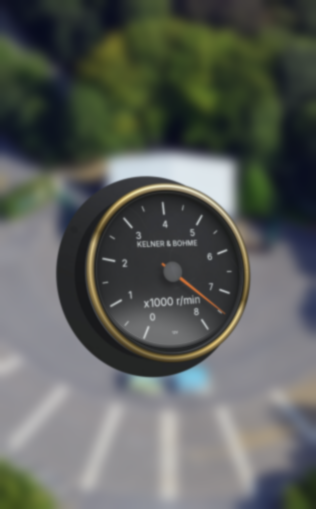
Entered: 7500 rpm
